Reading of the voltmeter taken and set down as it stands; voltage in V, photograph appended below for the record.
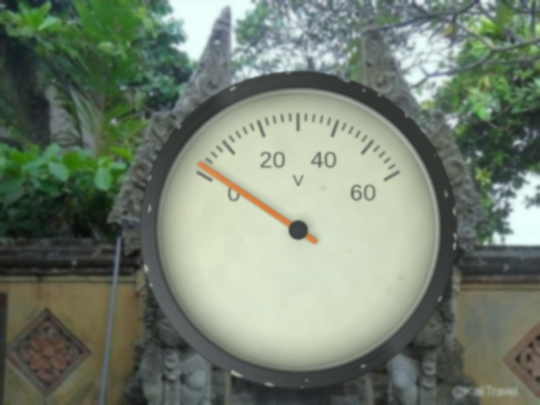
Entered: 2 V
